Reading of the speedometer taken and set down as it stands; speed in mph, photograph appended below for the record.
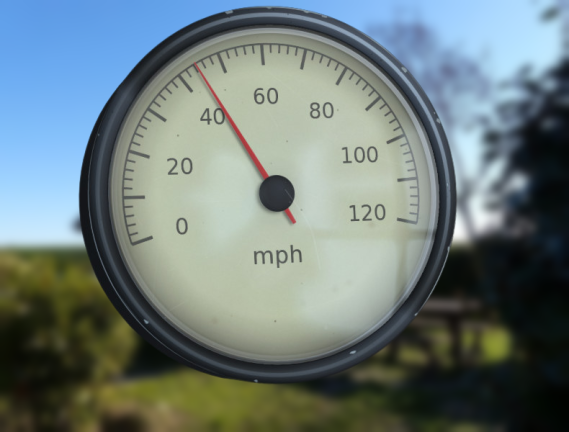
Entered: 44 mph
